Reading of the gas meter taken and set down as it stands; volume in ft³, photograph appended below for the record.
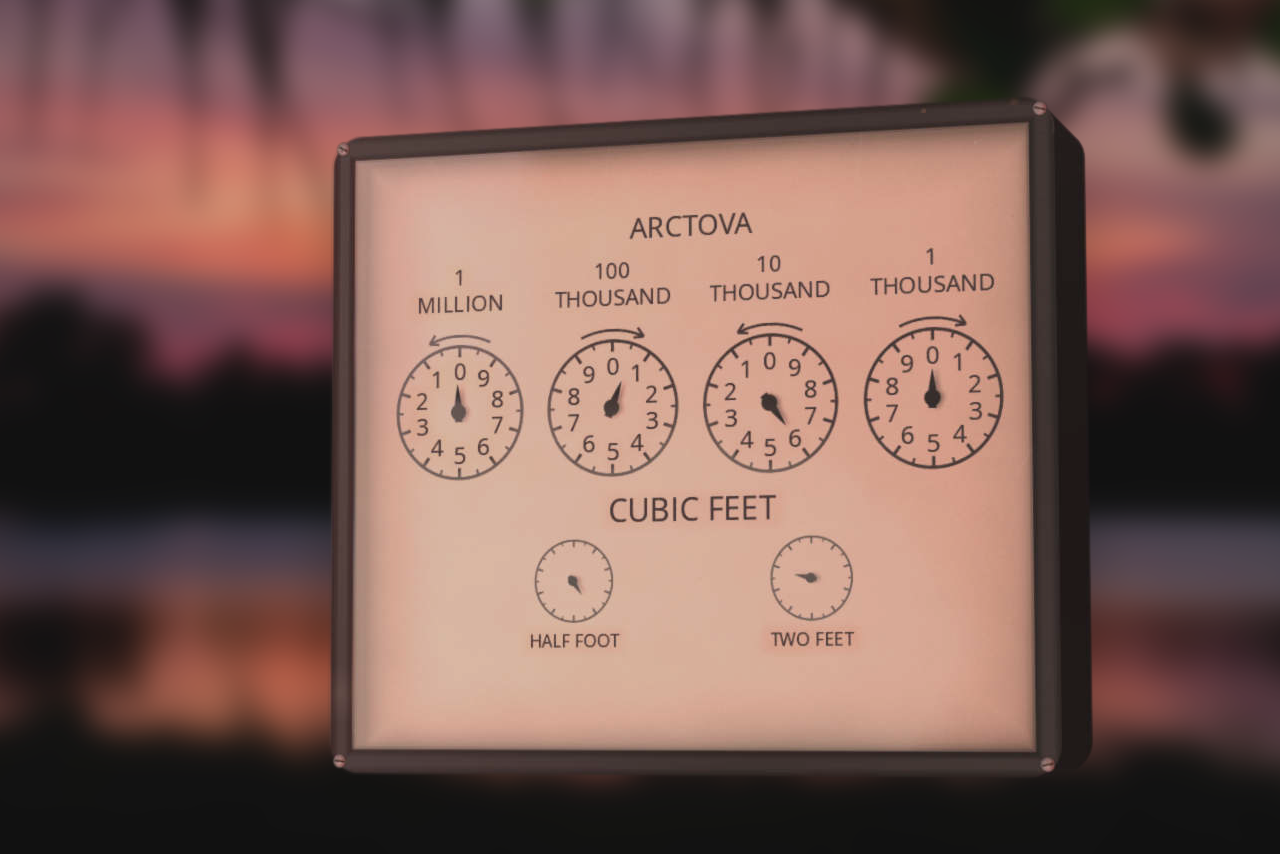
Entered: 6000 ft³
